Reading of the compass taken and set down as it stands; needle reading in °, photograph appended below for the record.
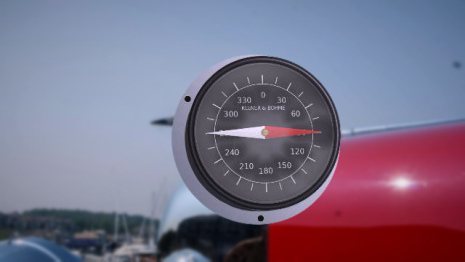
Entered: 90 °
